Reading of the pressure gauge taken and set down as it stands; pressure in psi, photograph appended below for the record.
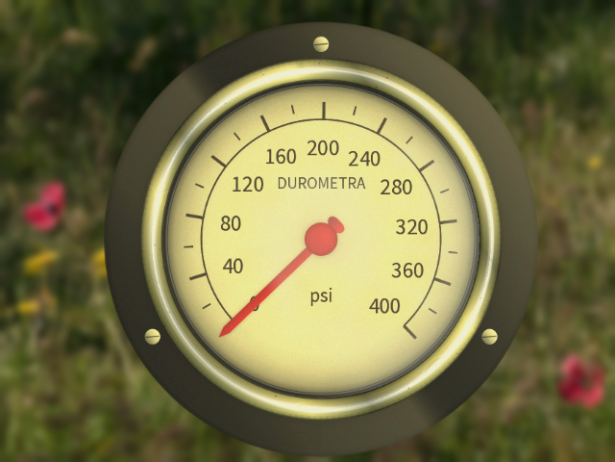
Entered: 0 psi
